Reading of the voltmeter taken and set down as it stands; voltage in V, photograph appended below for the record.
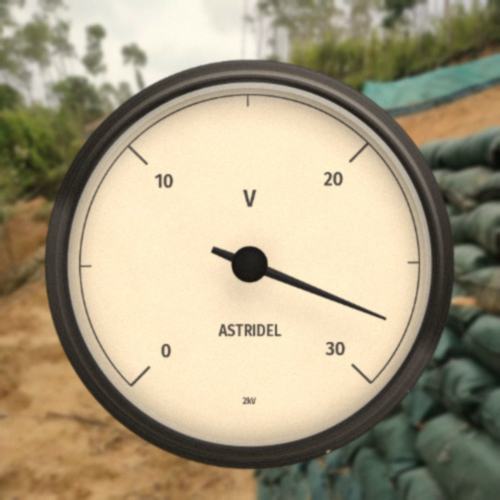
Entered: 27.5 V
